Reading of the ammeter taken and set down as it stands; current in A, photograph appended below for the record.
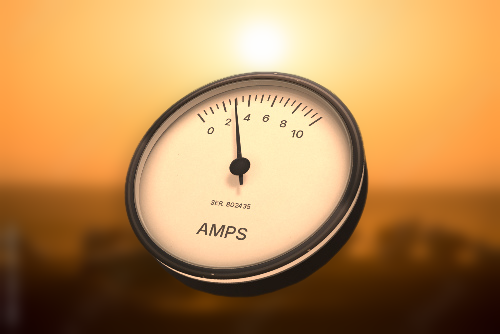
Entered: 3 A
